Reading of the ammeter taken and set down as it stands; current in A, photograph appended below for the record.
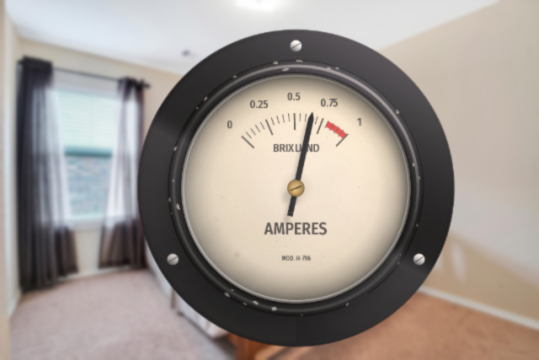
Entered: 0.65 A
